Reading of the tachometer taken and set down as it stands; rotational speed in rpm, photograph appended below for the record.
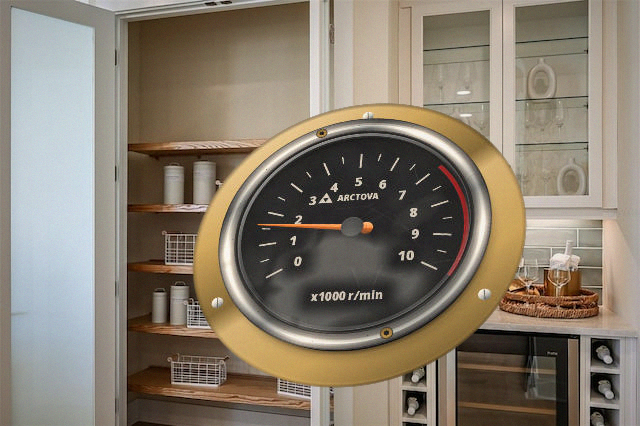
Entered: 1500 rpm
